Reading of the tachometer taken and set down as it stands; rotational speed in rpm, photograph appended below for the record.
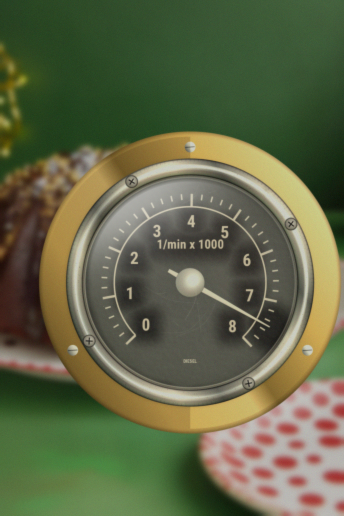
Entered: 7500 rpm
